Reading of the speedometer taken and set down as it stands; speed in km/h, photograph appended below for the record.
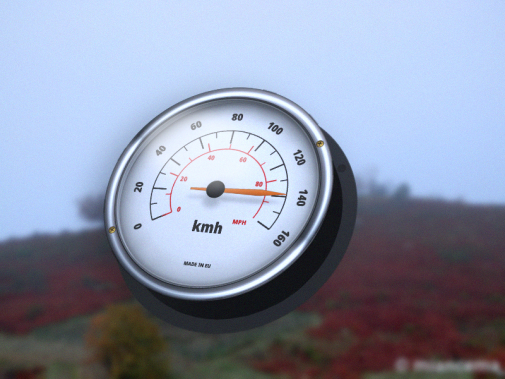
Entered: 140 km/h
